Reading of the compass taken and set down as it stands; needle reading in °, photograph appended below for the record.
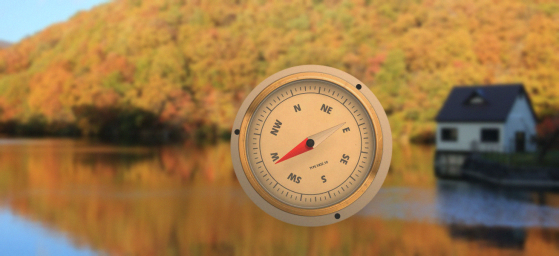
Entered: 260 °
